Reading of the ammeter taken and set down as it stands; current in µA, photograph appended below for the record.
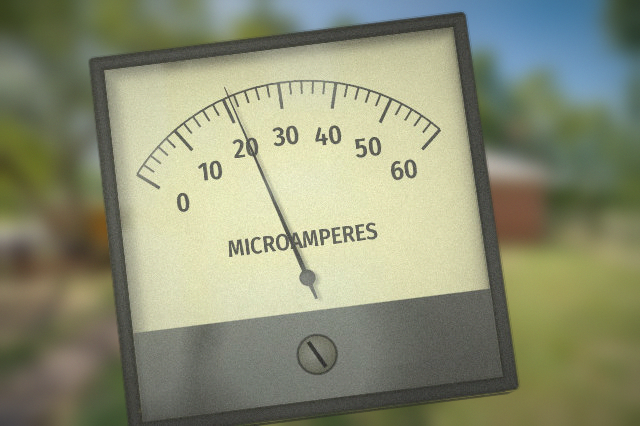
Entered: 21 µA
